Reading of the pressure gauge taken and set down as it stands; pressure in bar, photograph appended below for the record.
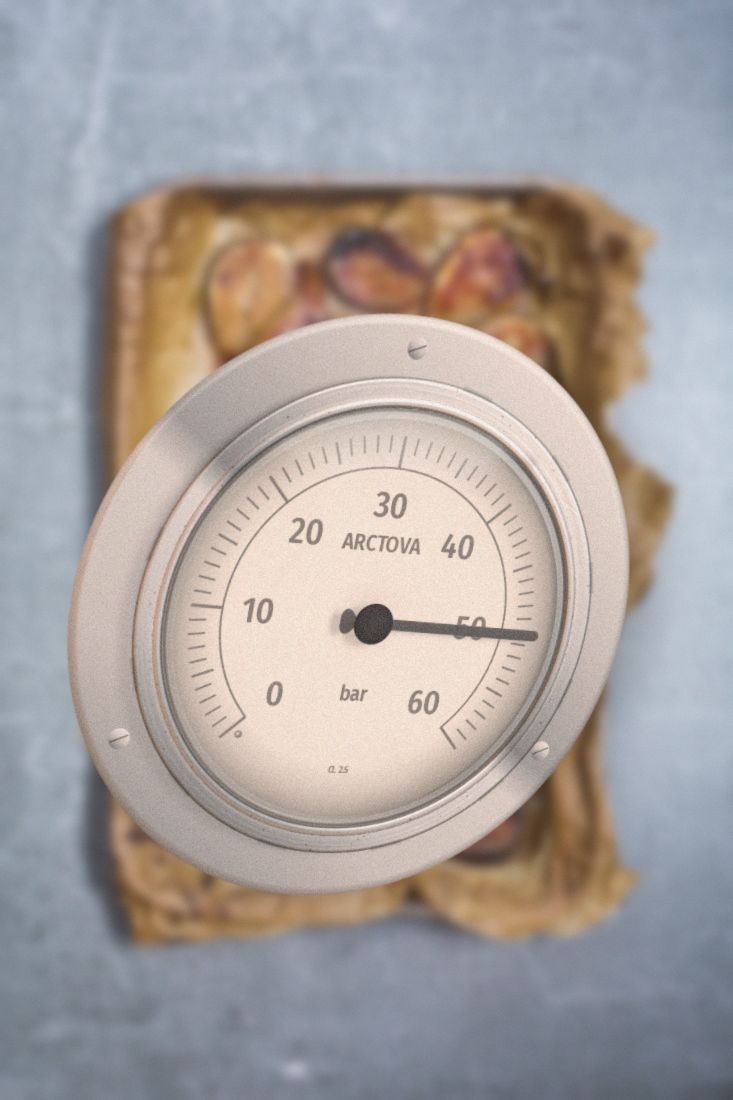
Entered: 50 bar
